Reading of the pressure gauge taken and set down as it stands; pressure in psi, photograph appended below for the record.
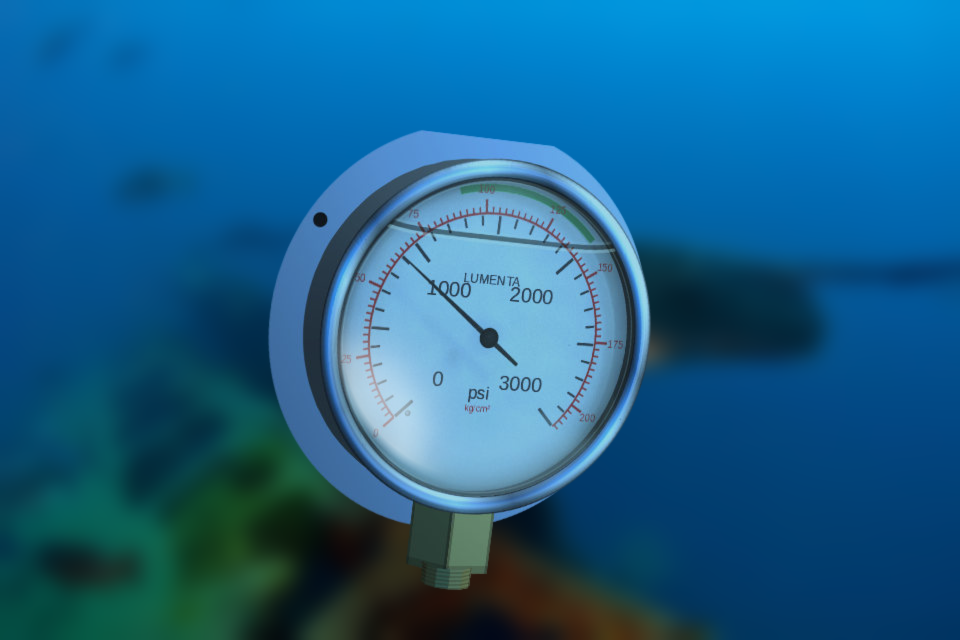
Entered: 900 psi
